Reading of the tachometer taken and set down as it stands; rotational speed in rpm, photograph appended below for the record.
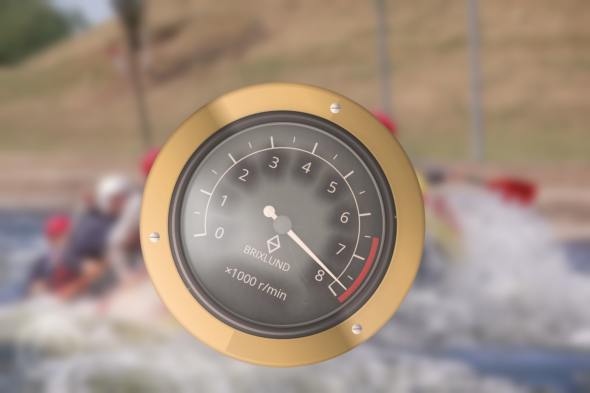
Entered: 7750 rpm
